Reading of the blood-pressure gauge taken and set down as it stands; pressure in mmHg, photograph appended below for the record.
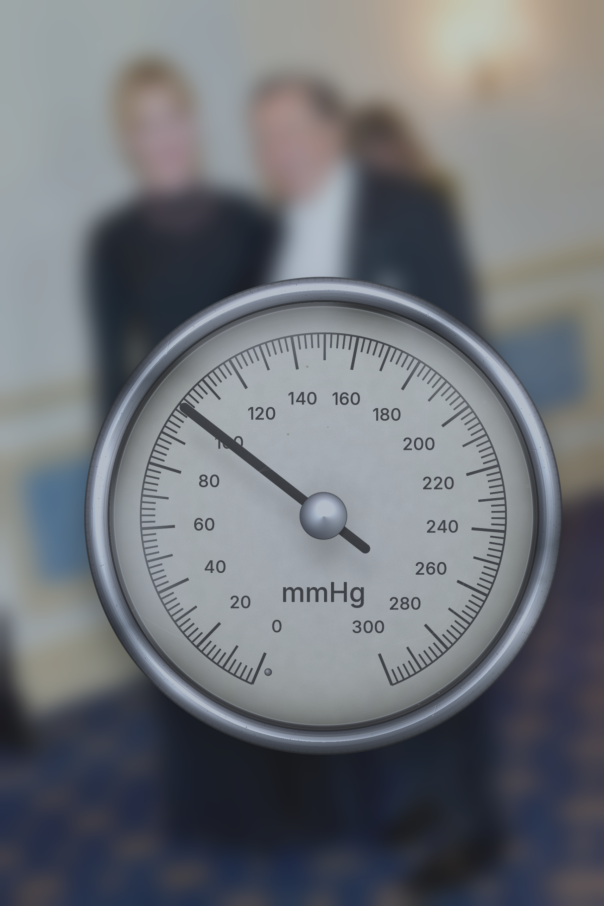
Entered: 100 mmHg
